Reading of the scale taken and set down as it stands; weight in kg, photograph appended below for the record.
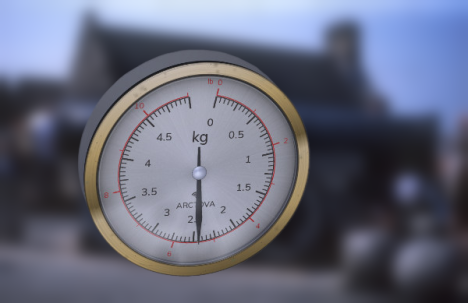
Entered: 2.45 kg
